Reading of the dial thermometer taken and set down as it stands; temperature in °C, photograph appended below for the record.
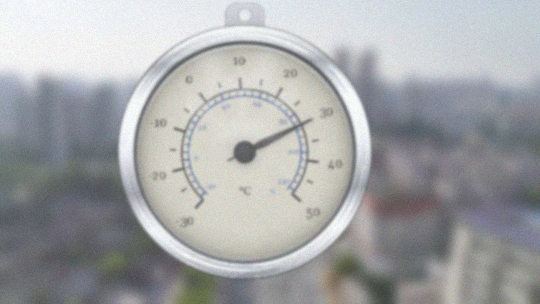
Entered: 30 °C
